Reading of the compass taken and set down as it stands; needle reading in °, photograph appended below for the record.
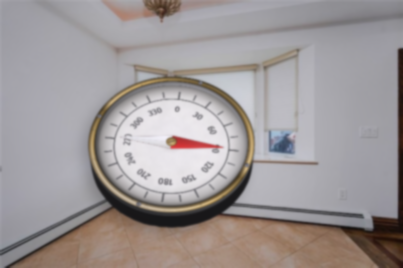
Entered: 90 °
